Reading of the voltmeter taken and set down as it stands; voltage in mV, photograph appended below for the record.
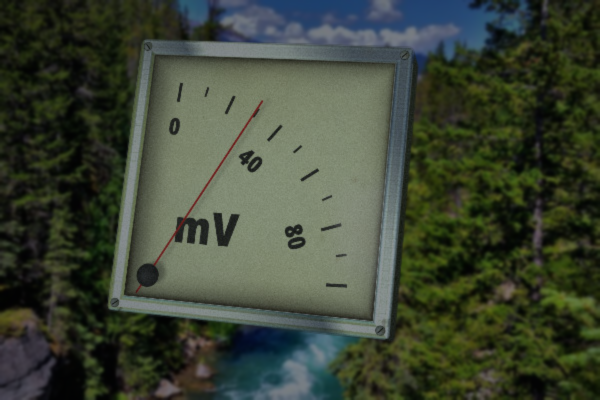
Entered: 30 mV
